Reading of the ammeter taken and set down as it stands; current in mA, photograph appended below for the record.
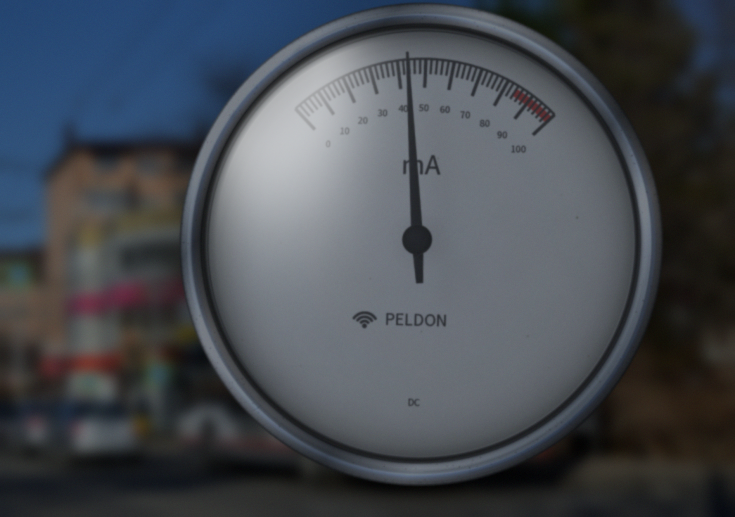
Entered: 44 mA
